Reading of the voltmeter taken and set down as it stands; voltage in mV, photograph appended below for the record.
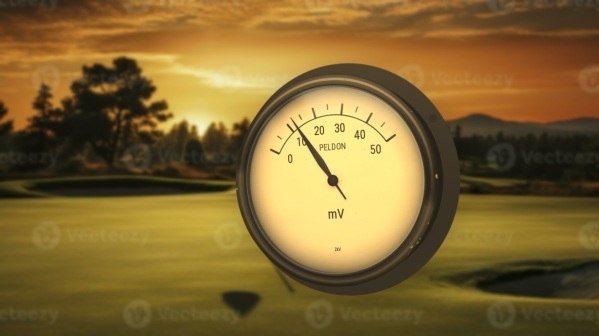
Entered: 12.5 mV
